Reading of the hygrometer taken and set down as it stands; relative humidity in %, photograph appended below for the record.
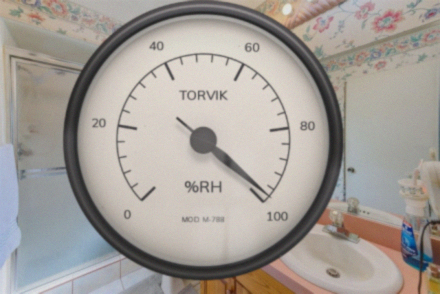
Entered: 98 %
